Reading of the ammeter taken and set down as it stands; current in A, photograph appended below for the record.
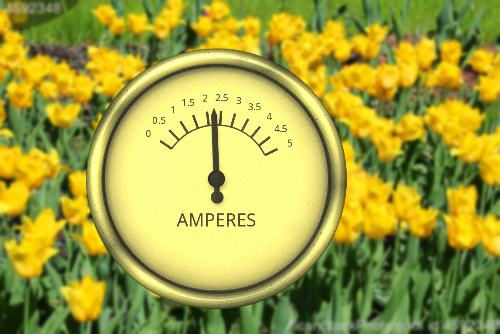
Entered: 2.25 A
